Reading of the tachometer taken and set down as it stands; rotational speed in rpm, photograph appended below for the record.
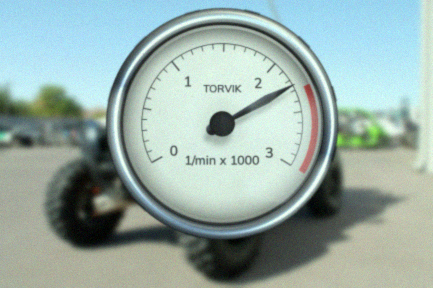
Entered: 2250 rpm
